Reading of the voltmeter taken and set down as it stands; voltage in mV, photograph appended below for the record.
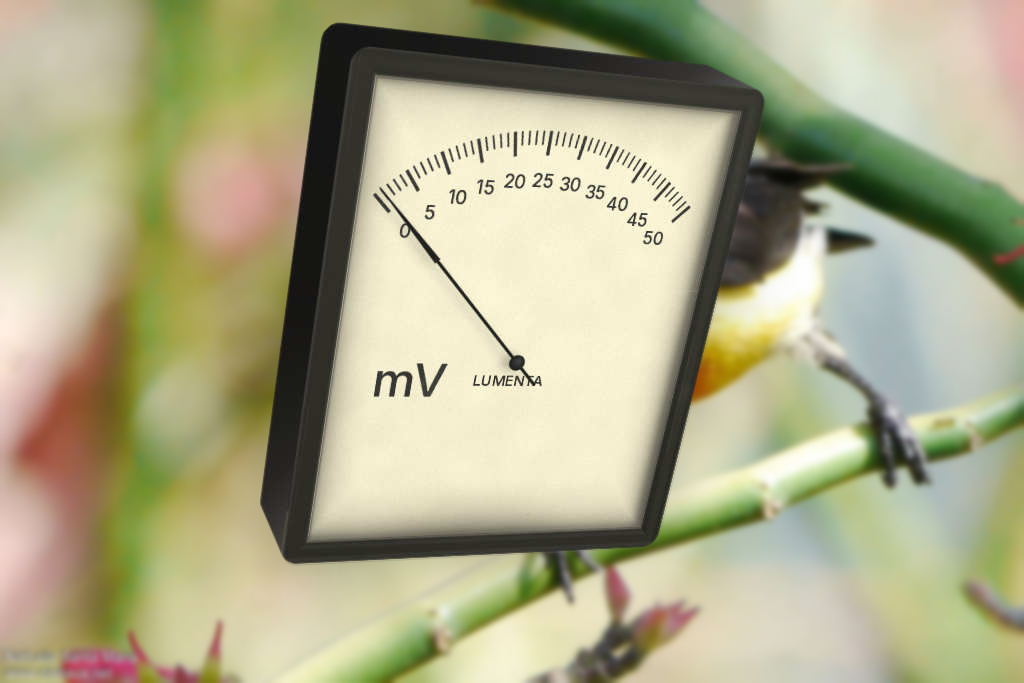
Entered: 1 mV
